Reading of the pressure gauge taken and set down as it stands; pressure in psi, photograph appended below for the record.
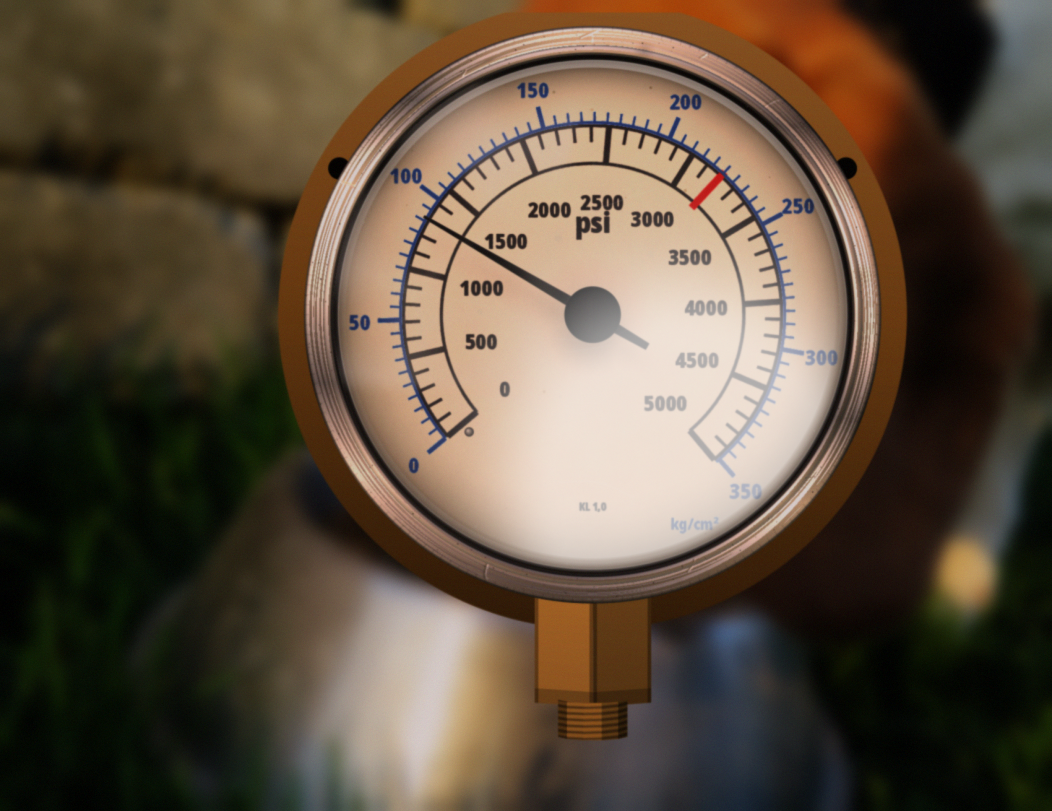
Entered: 1300 psi
